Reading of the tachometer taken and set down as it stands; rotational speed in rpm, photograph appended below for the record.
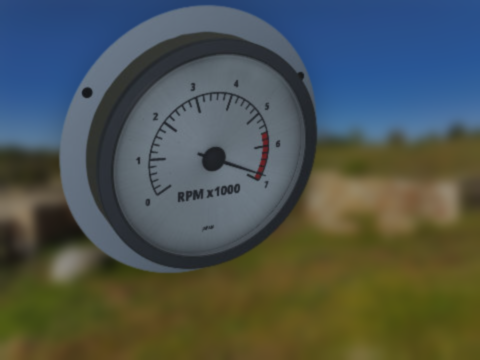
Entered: 6800 rpm
